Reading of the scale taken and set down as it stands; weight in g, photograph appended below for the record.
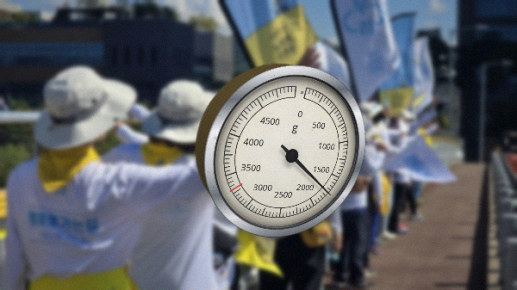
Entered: 1750 g
